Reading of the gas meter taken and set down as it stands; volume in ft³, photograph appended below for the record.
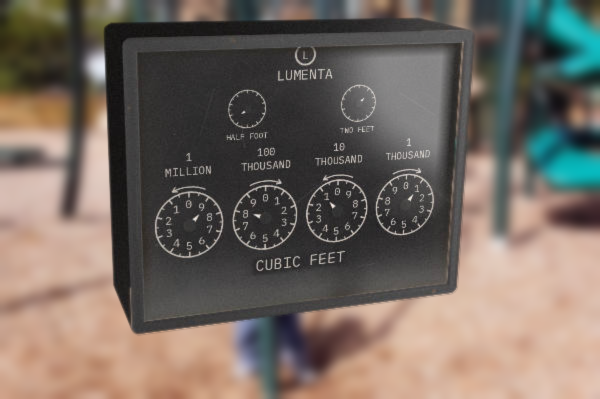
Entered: 881100 ft³
